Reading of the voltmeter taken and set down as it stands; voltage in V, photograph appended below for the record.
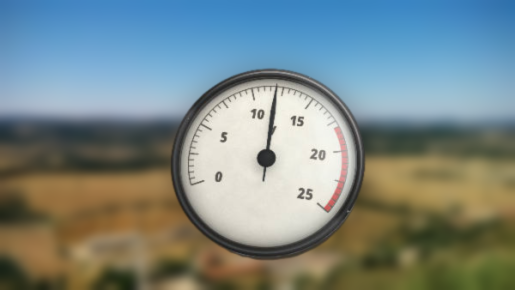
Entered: 12 V
